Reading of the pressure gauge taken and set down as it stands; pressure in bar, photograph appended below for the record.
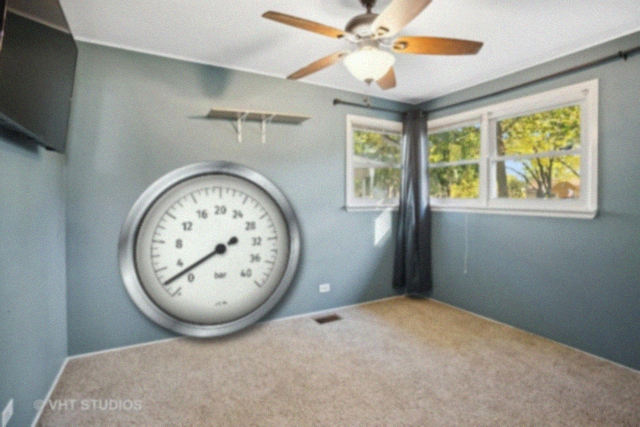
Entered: 2 bar
